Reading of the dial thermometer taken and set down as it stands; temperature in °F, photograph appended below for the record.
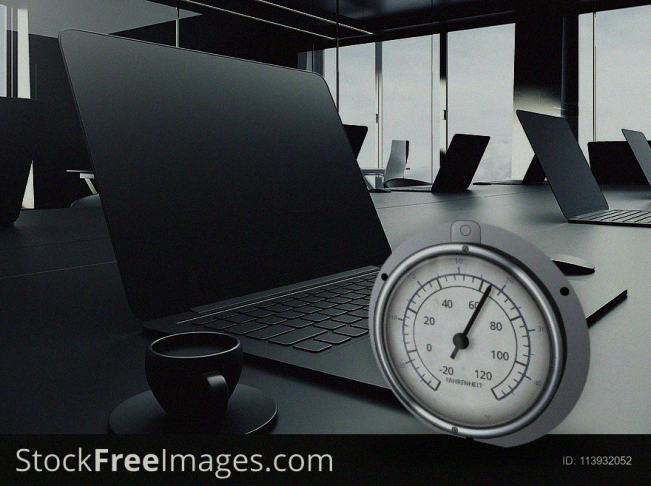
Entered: 64 °F
